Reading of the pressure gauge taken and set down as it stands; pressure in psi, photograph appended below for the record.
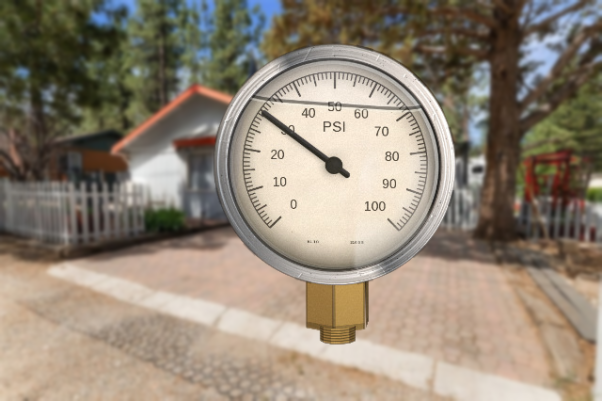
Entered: 30 psi
